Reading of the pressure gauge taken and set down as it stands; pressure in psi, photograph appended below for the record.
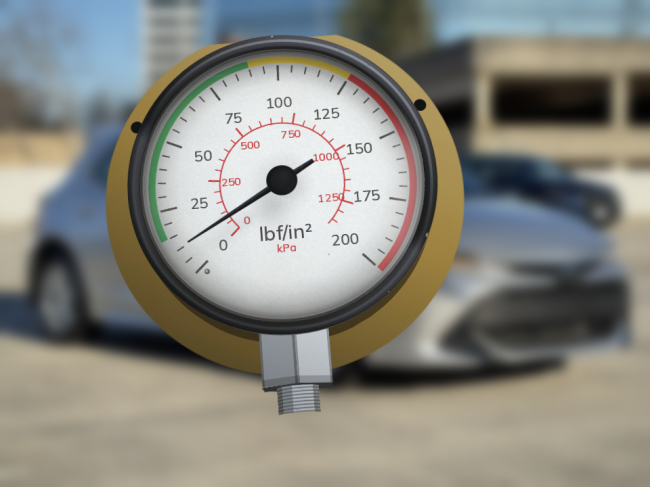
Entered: 10 psi
